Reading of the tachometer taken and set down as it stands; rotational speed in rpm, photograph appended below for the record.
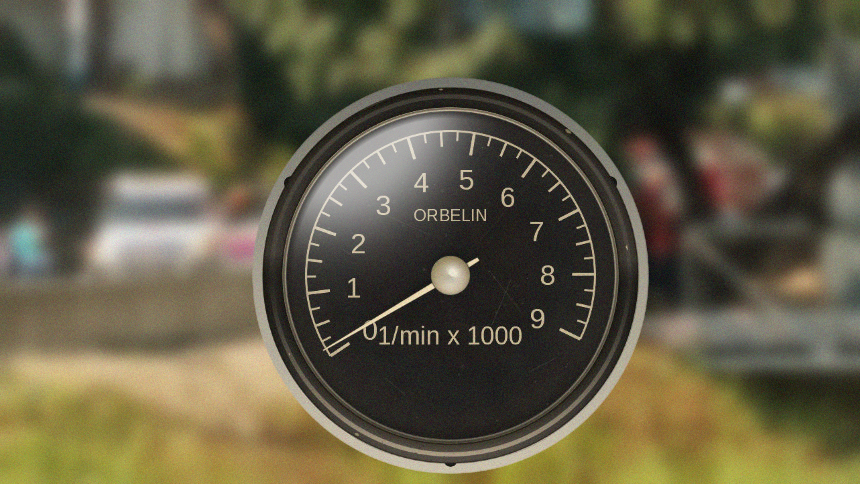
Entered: 125 rpm
